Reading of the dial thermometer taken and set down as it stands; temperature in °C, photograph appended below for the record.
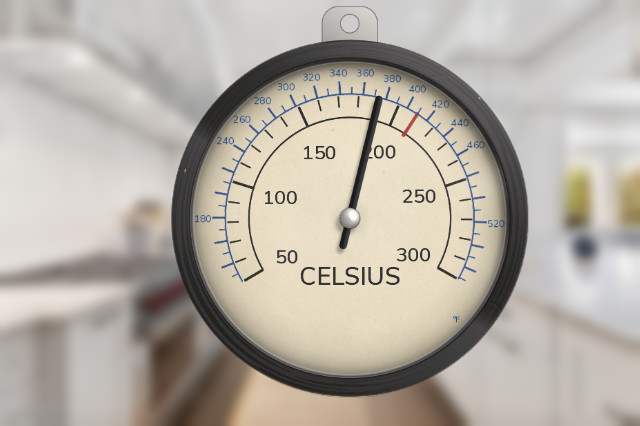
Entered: 190 °C
